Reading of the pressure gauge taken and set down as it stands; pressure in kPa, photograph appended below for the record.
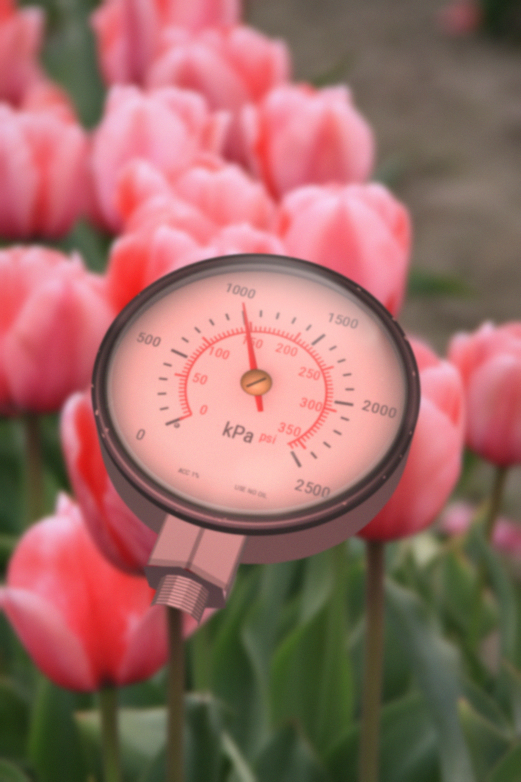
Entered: 1000 kPa
